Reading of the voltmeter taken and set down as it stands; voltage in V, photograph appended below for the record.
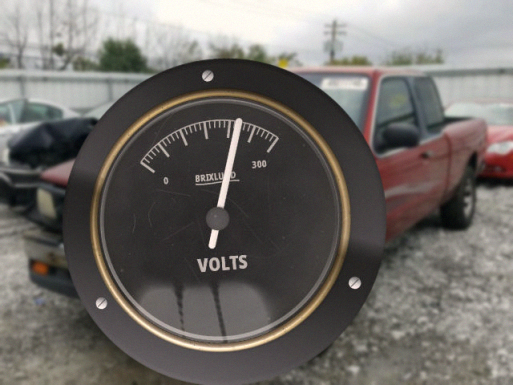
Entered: 220 V
